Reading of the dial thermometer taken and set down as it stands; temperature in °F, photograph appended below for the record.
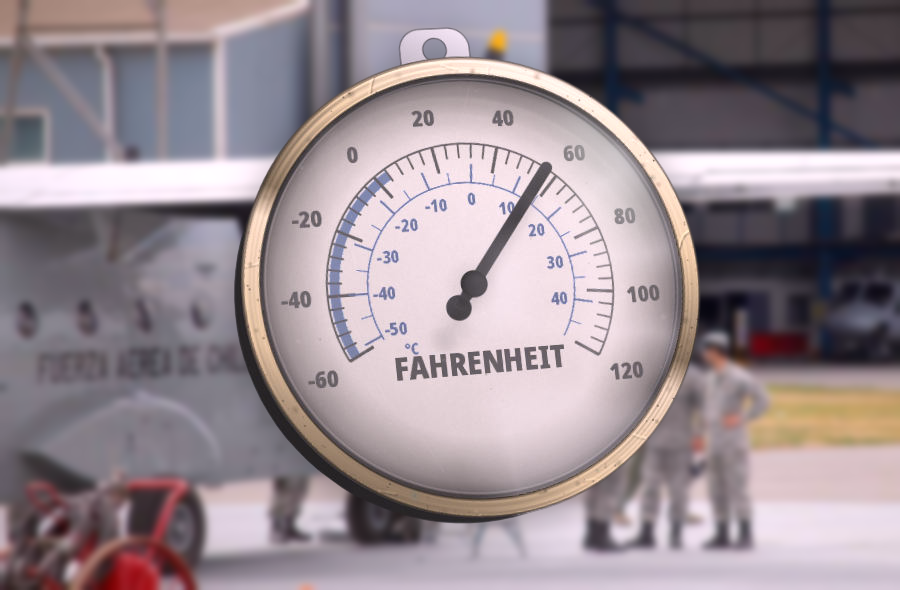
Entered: 56 °F
